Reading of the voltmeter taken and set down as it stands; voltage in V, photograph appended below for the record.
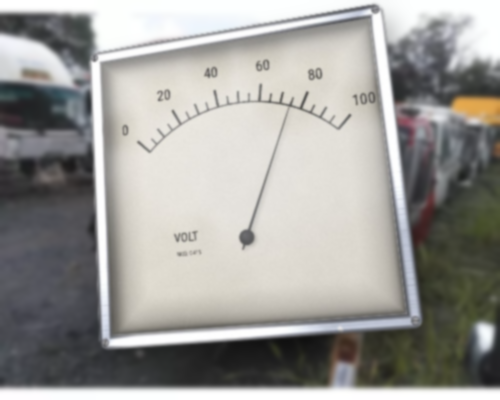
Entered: 75 V
